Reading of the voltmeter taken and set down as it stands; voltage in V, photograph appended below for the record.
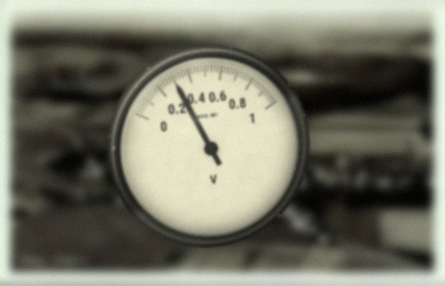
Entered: 0.3 V
